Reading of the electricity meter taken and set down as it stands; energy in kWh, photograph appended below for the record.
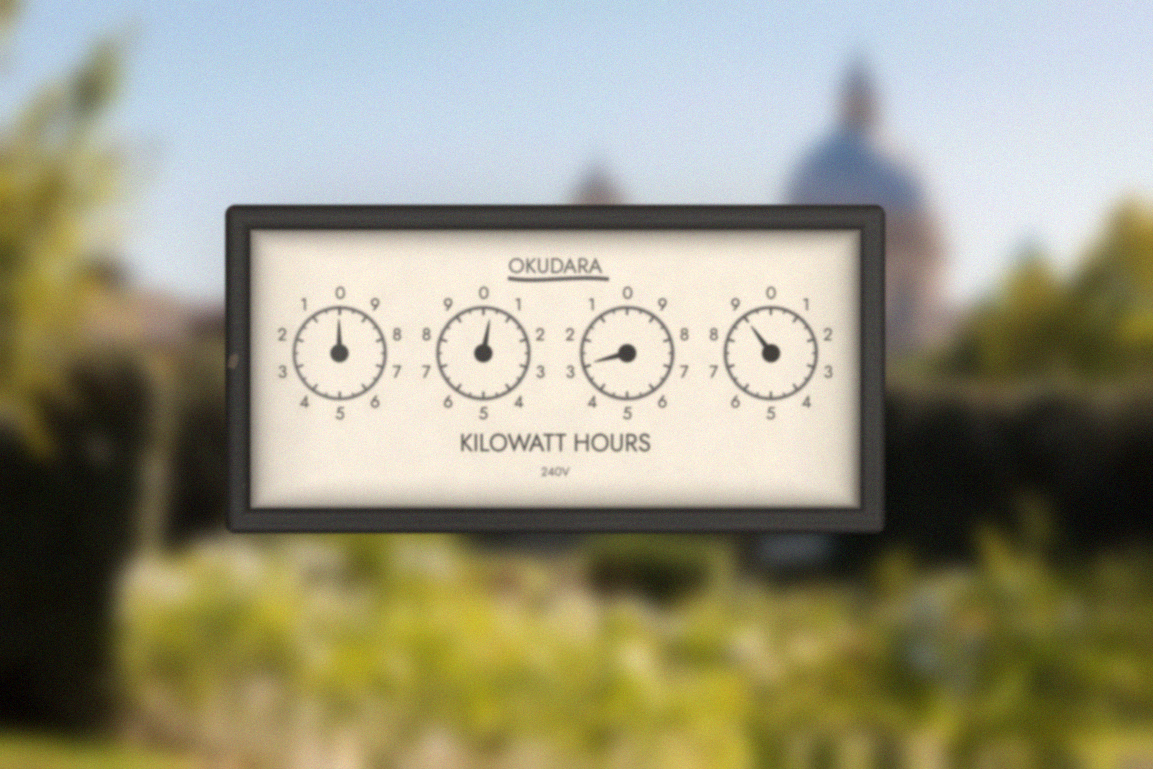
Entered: 29 kWh
